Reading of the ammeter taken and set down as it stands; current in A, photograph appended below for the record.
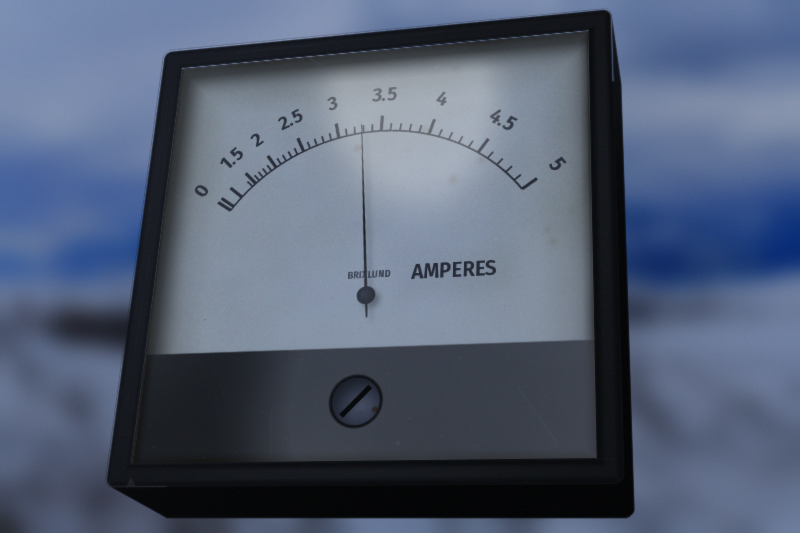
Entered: 3.3 A
